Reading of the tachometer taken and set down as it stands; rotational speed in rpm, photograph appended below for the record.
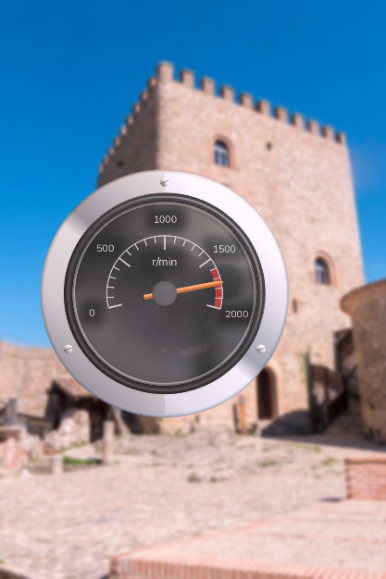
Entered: 1750 rpm
